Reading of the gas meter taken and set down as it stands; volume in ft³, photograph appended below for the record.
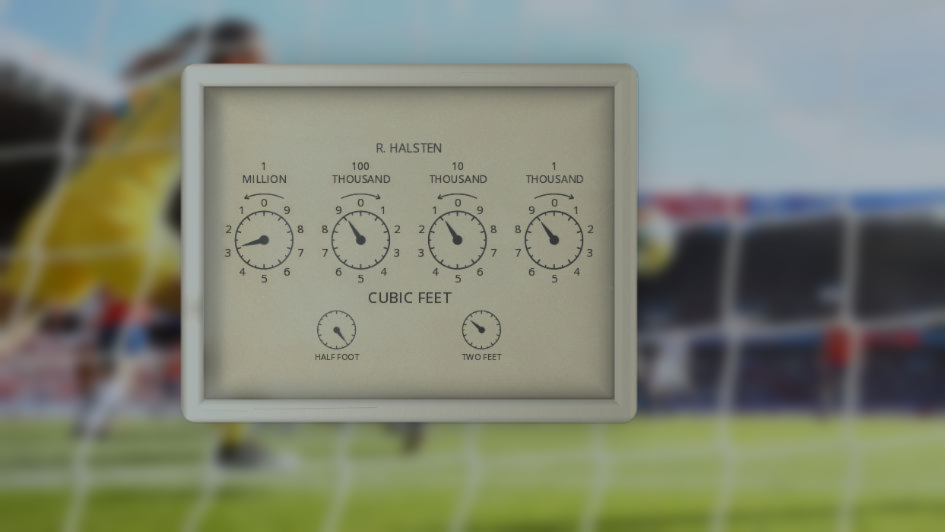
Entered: 290900 ft³
